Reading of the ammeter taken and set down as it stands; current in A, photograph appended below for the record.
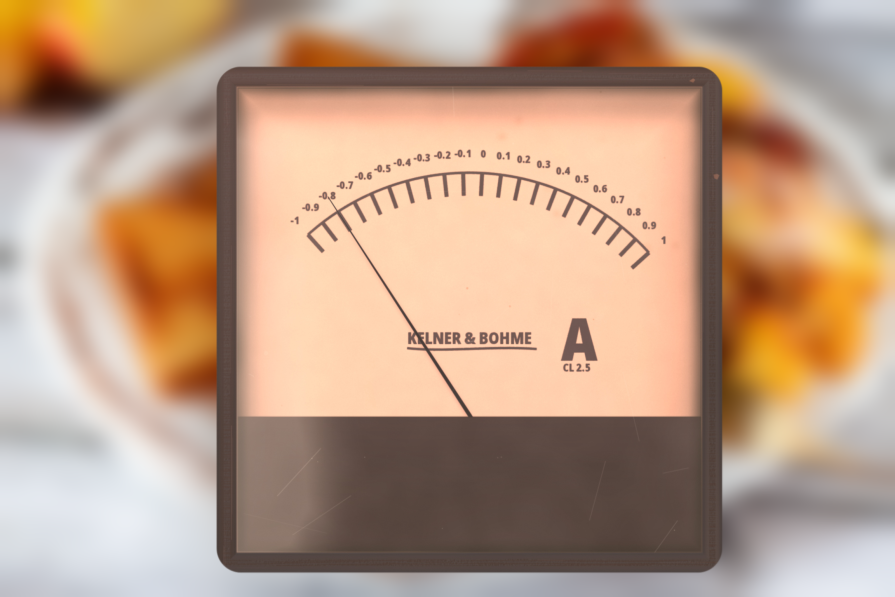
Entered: -0.8 A
